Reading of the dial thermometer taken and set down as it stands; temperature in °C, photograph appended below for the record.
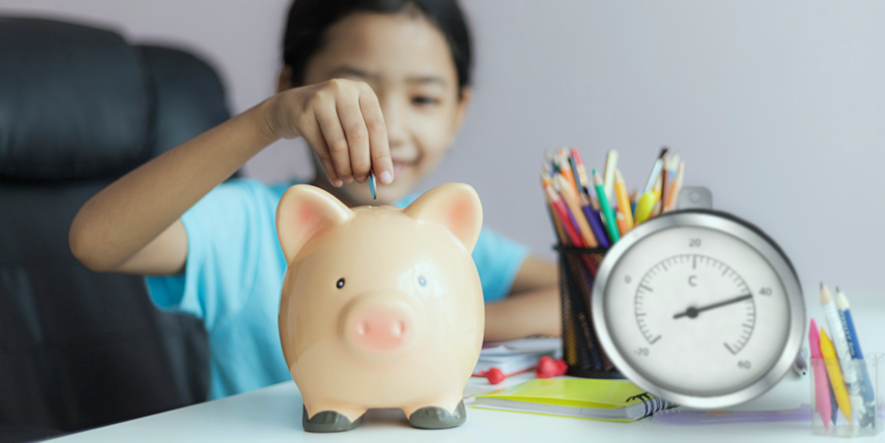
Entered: 40 °C
